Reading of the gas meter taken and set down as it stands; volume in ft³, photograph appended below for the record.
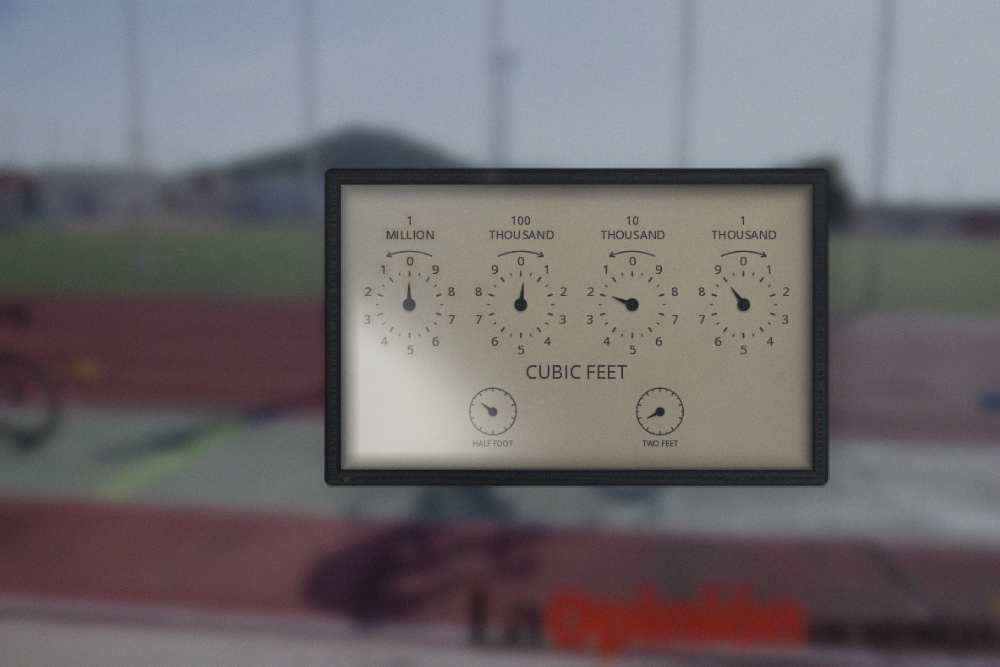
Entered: 1900 ft³
